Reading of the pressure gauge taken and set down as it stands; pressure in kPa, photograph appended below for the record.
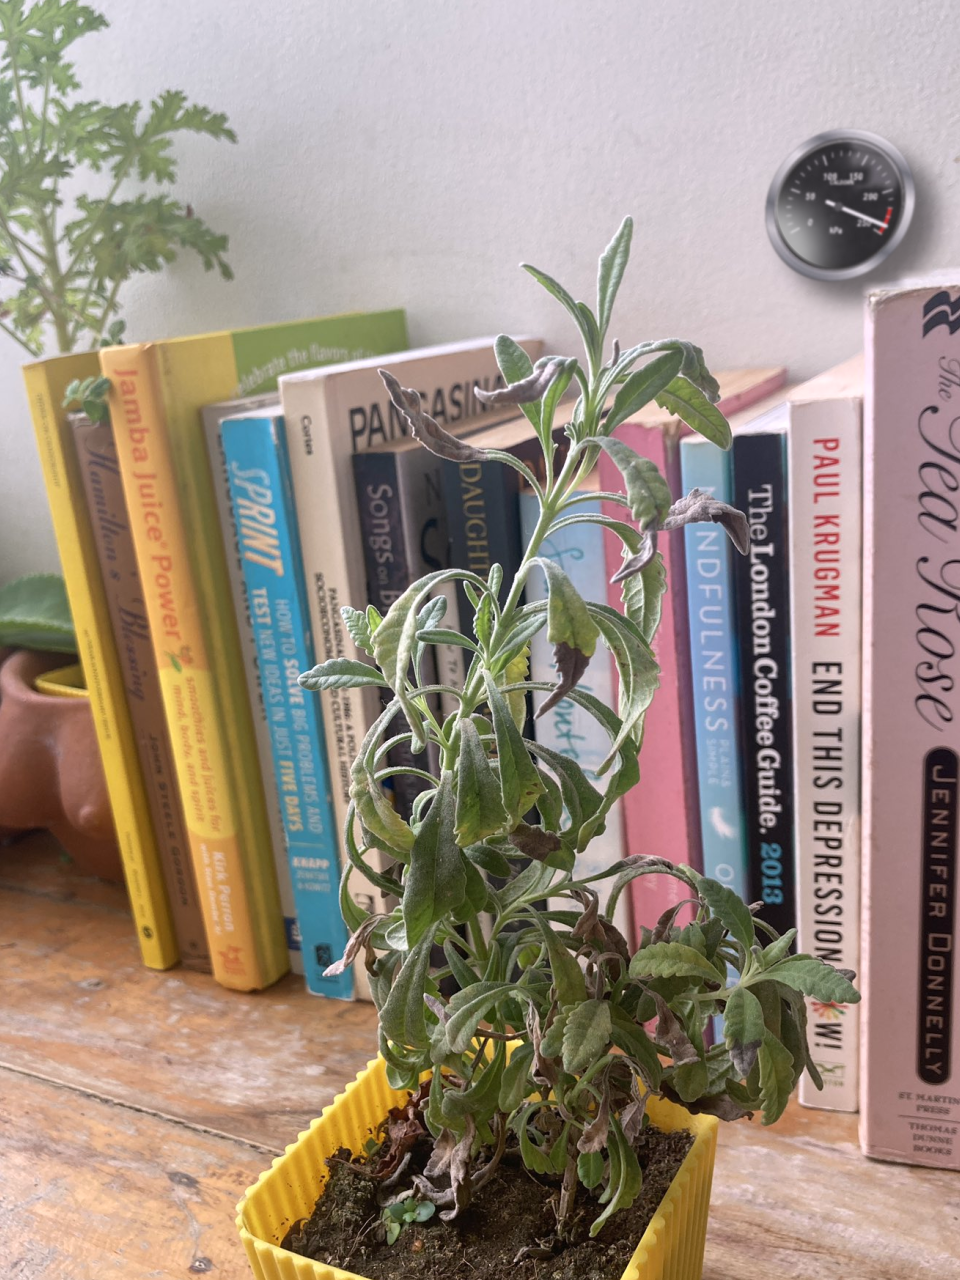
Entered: 240 kPa
